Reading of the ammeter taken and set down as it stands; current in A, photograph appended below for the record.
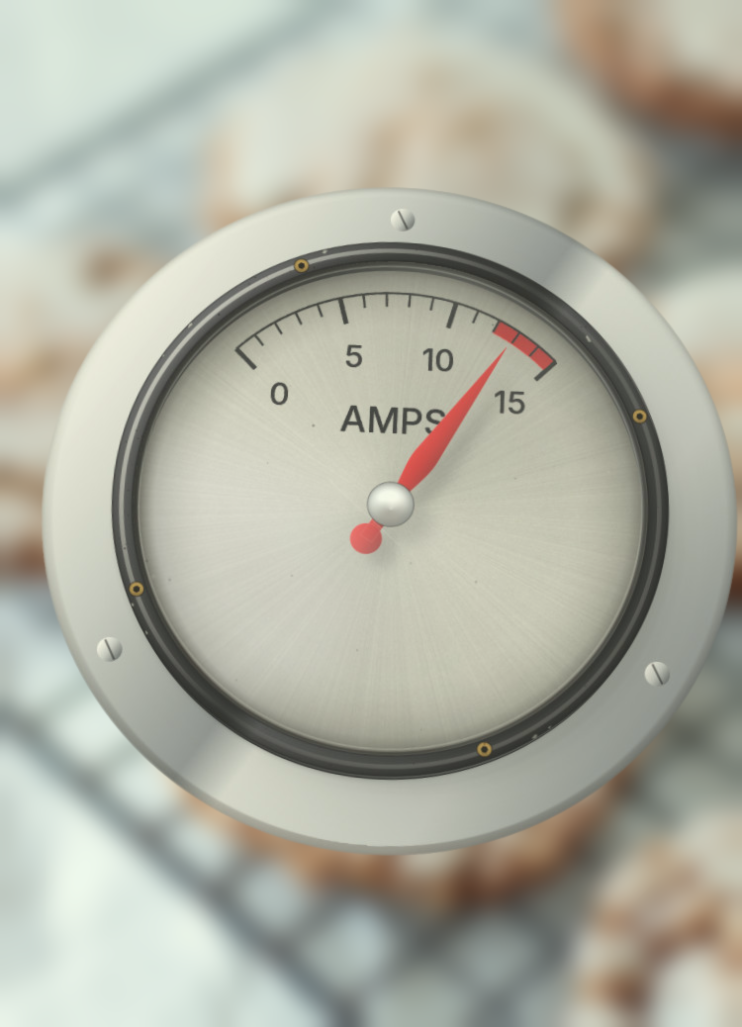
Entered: 13 A
